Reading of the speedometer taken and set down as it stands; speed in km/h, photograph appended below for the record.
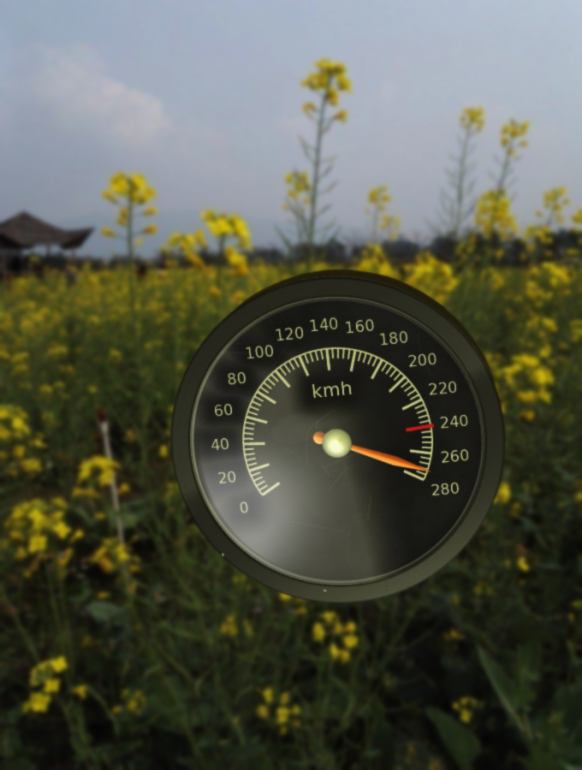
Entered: 272 km/h
